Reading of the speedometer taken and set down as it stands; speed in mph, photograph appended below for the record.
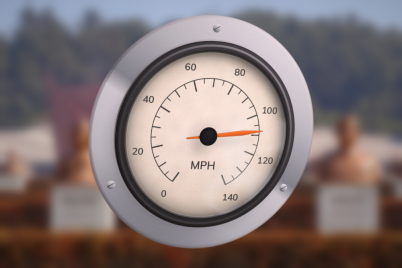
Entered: 107.5 mph
